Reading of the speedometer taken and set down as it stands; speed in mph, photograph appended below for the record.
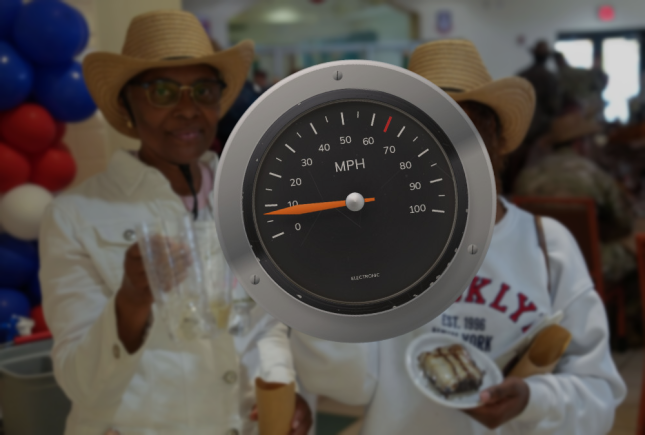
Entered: 7.5 mph
